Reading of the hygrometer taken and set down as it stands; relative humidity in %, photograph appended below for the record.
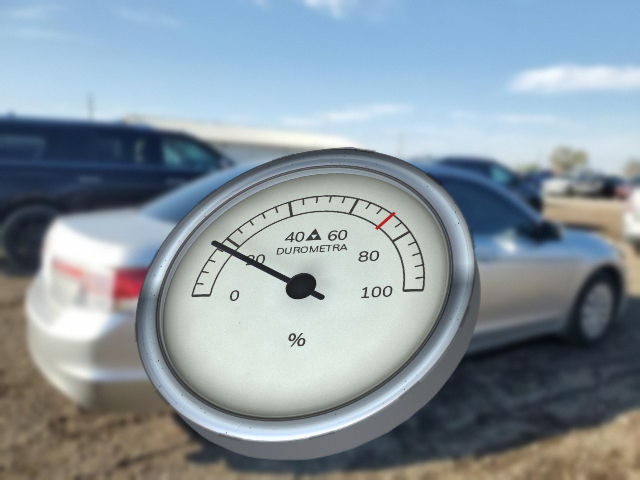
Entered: 16 %
